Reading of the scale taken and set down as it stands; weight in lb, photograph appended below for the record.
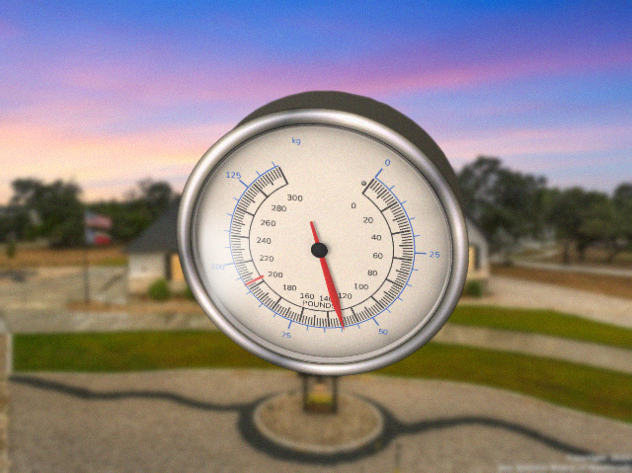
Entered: 130 lb
